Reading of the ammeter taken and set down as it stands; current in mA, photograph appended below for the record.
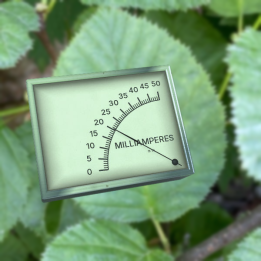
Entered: 20 mA
